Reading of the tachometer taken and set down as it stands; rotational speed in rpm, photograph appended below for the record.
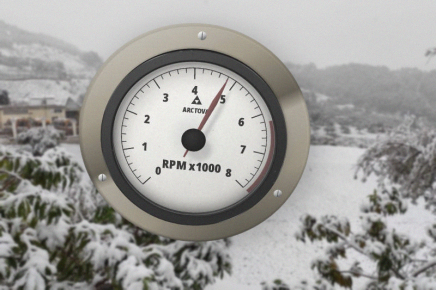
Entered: 4800 rpm
